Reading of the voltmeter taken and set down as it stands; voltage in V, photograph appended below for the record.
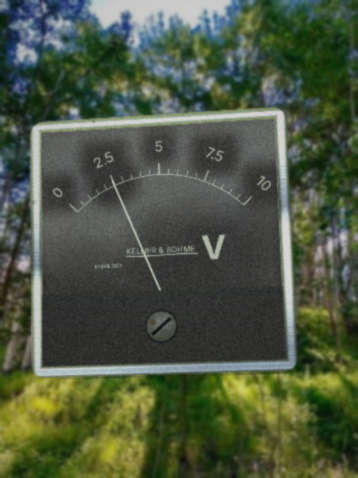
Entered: 2.5 V
